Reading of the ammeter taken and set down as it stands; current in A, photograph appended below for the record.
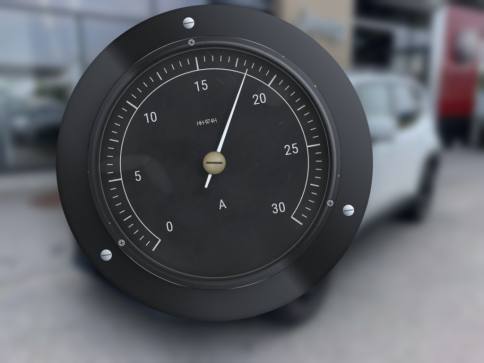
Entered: 18.25 A
